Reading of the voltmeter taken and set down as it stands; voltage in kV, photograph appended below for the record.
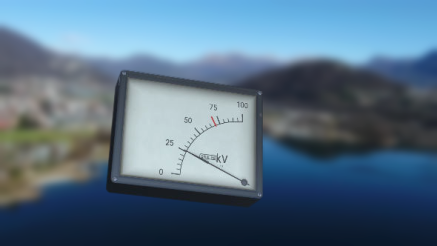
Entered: 25 kV
